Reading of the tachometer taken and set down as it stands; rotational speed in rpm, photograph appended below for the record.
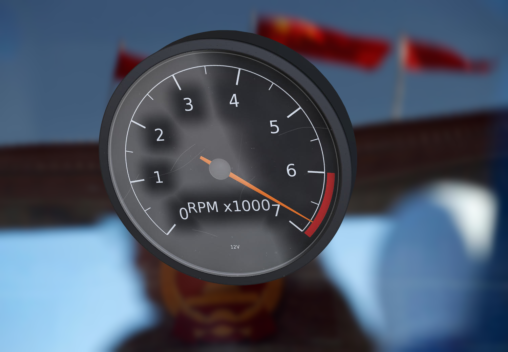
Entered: 6750 rpm
